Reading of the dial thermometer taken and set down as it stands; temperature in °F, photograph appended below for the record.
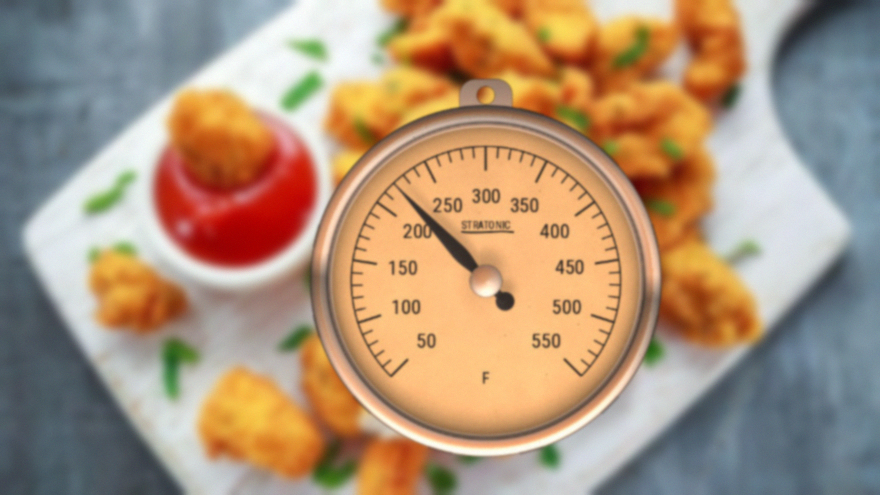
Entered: 220 °F
